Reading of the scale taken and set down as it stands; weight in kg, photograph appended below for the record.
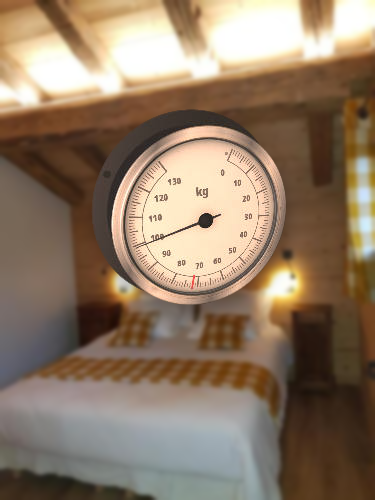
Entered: 100 kg
